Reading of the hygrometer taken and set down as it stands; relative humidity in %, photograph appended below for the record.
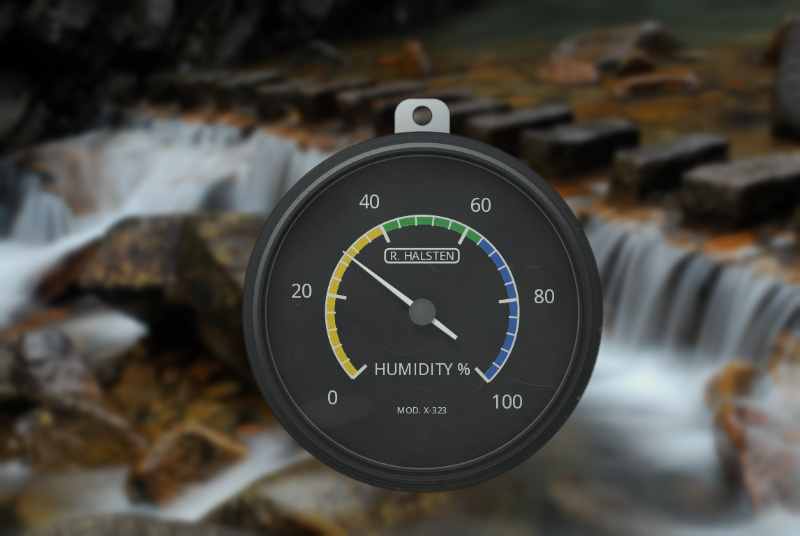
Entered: 30 %
